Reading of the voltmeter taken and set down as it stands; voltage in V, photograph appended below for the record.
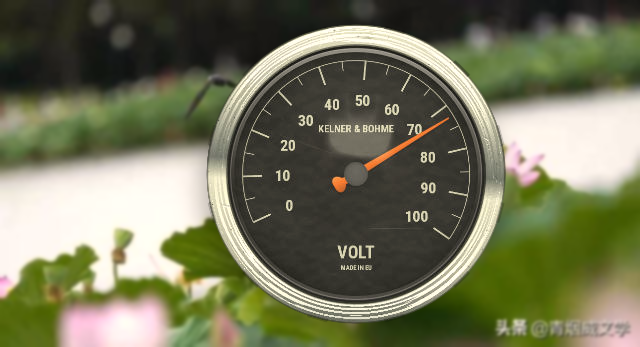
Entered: 72.5 V
